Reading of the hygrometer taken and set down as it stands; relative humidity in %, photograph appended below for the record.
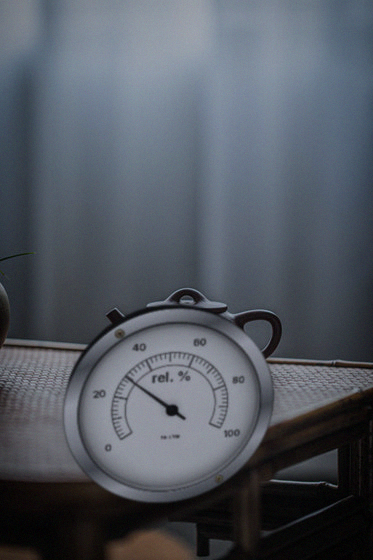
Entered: 30 %
